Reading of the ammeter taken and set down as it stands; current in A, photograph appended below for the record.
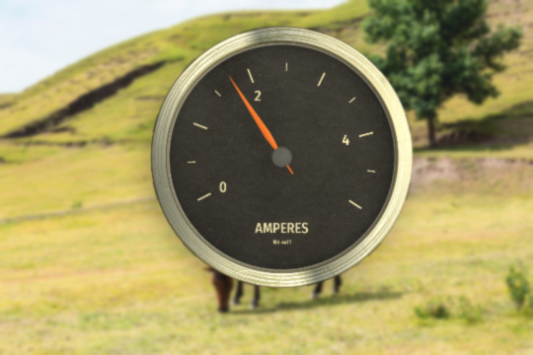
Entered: 1.75 A
